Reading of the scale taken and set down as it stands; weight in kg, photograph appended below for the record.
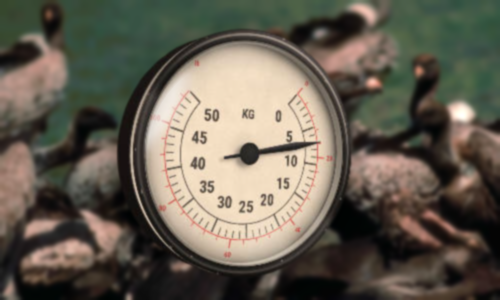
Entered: 7 kg
